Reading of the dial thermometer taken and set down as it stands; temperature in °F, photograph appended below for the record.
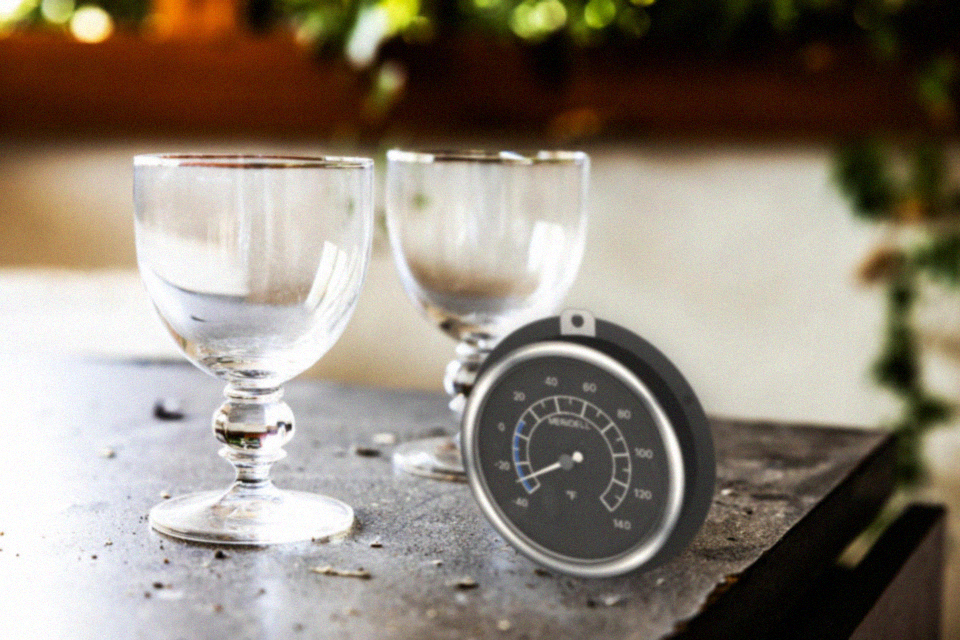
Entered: -30 °F
